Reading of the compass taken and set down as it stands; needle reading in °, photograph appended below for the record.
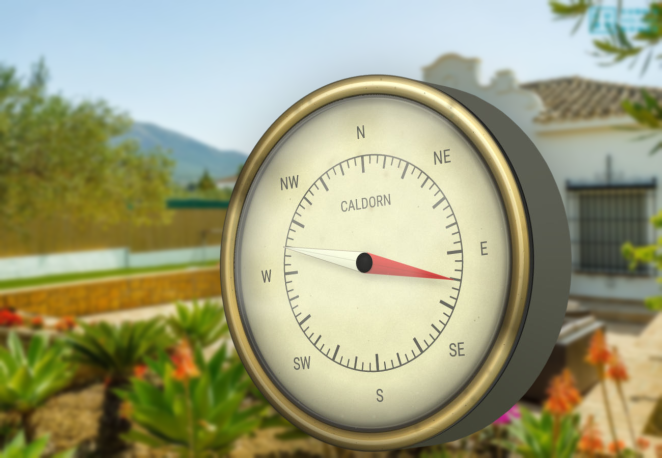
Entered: 105 °
